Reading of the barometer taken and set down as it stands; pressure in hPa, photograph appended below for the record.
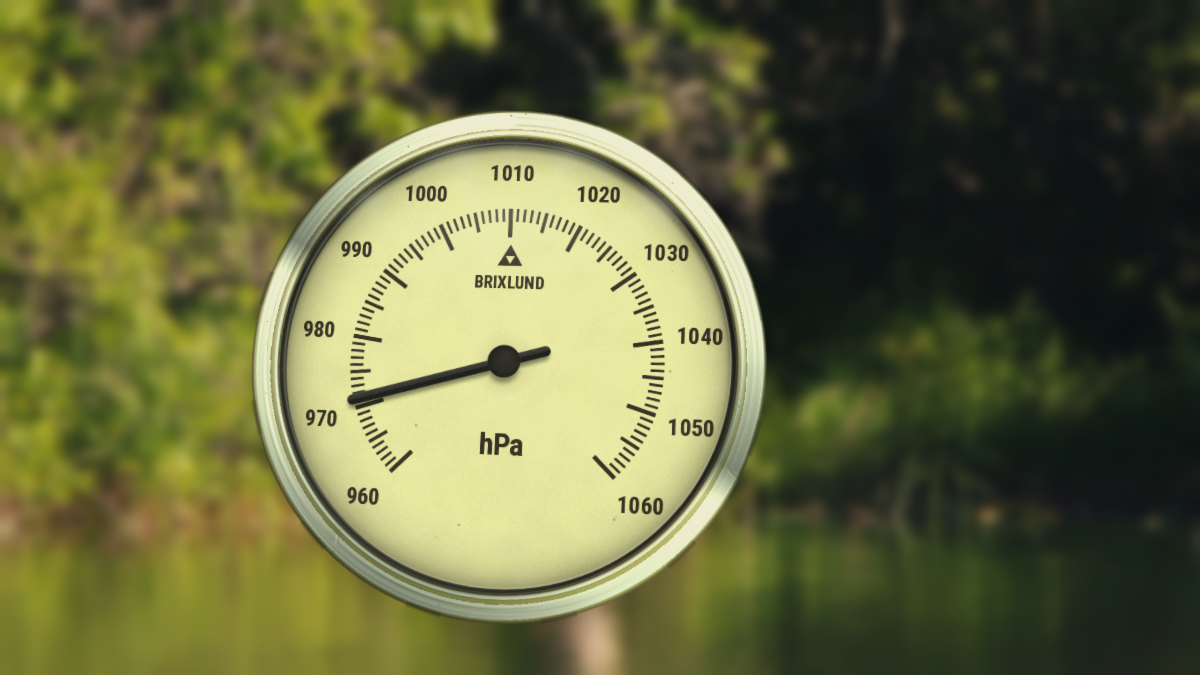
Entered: 971 hPa
